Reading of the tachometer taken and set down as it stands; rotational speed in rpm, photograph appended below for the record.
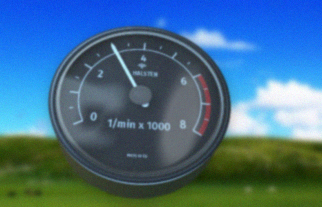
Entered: 3000 rpm
